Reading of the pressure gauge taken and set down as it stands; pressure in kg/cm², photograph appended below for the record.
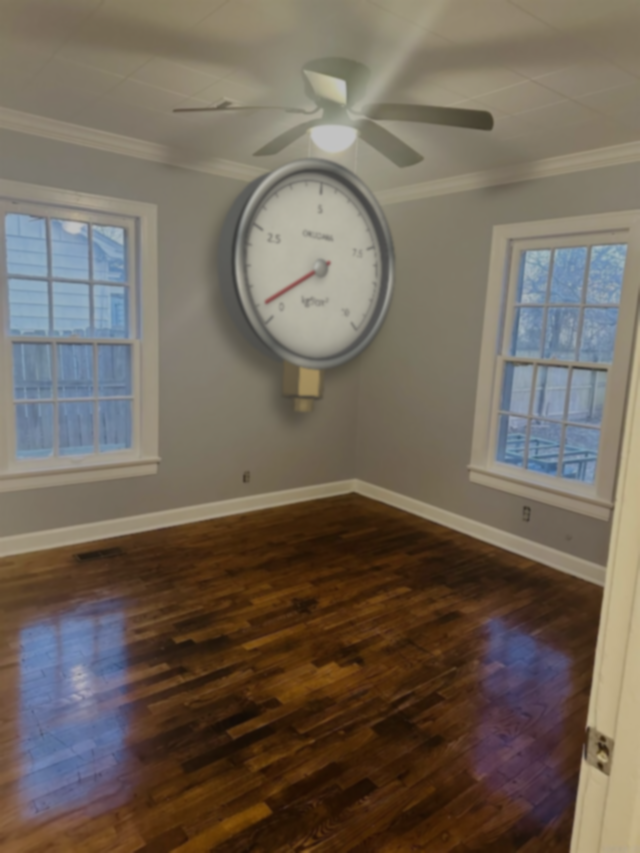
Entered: 0.5 kg/cm²
